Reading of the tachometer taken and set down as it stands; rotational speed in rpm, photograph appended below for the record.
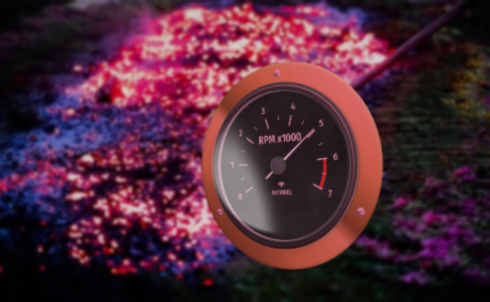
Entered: 5000 rpm
